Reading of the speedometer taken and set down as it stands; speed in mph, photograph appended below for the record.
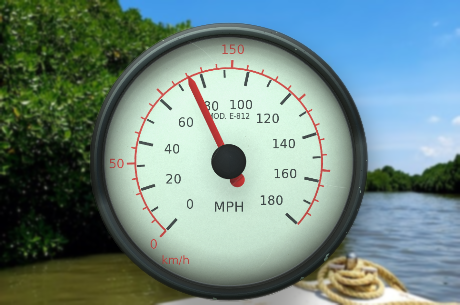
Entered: 75 mph
